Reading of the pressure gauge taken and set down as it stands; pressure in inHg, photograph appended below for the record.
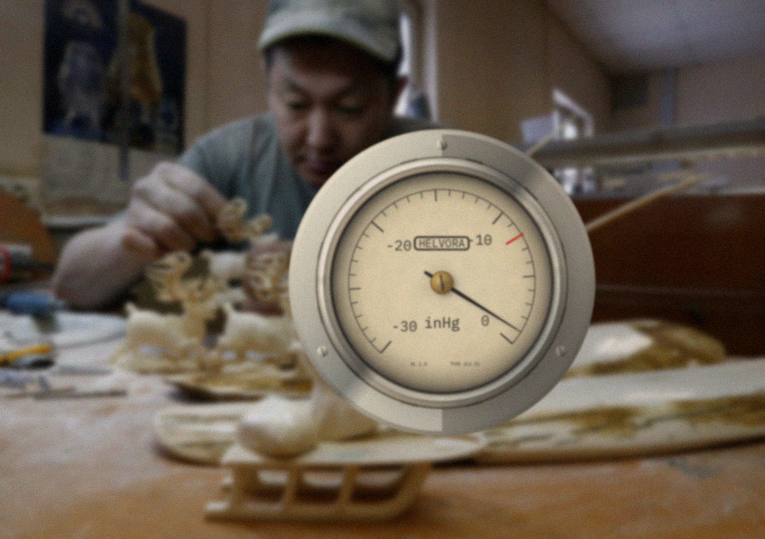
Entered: -1 inHg
